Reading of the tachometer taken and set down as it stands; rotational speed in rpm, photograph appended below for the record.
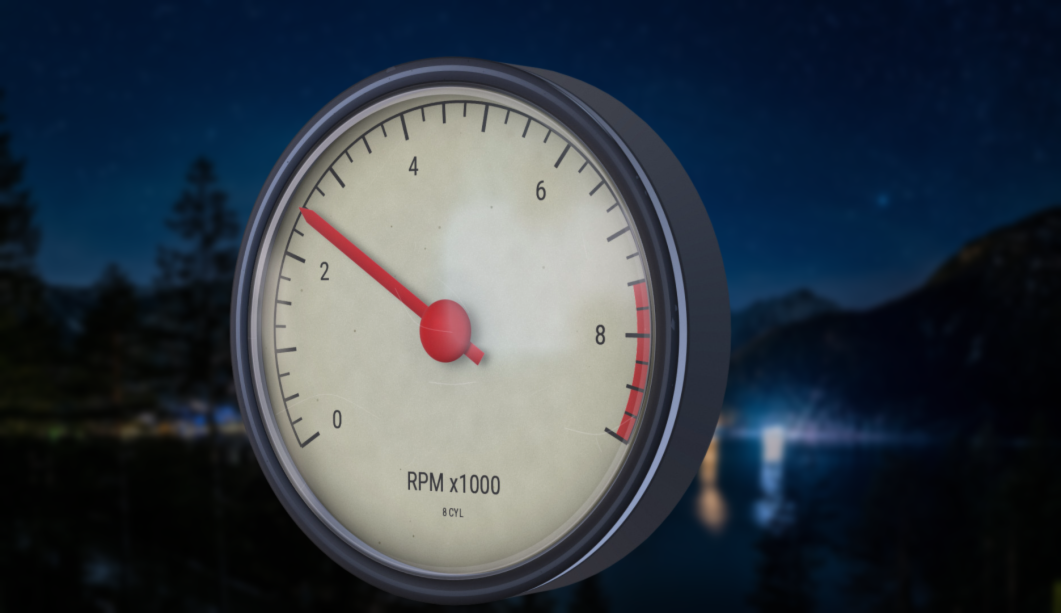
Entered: 2500 rpm
